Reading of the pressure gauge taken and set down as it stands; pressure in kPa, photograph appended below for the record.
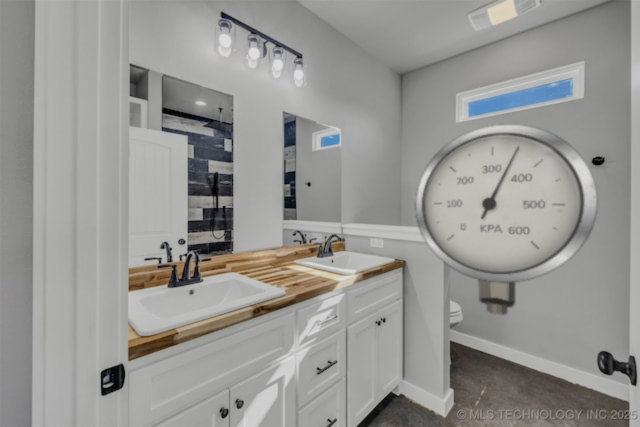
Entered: 350 kPa
